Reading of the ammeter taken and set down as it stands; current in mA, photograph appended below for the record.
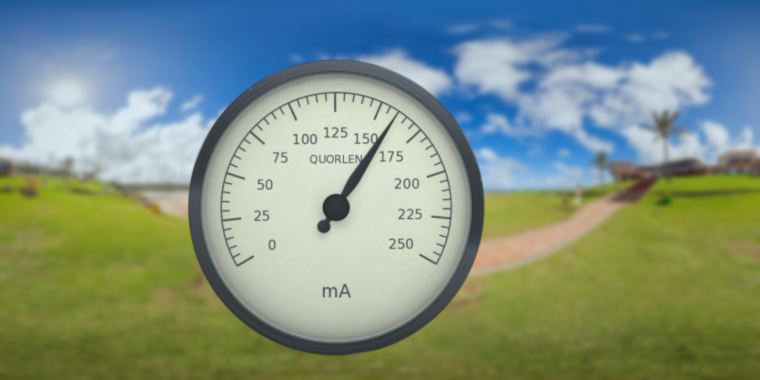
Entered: 160 mA
